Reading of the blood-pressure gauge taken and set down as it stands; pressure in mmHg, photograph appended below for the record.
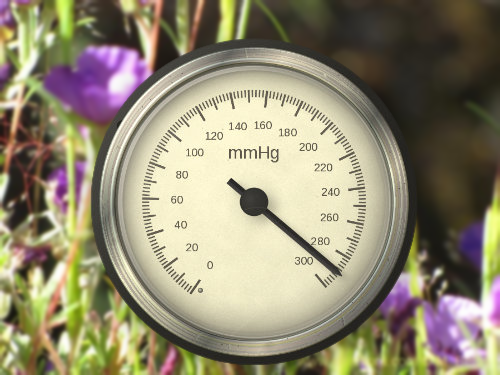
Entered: 290 mmHg
